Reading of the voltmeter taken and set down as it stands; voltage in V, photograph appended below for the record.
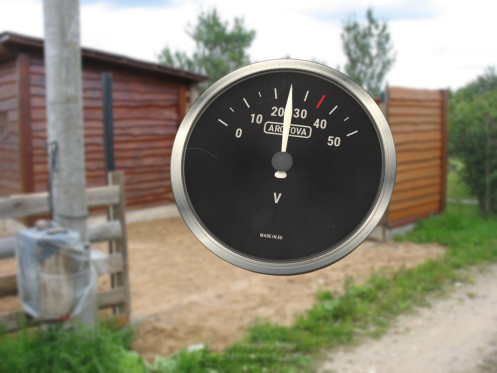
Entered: 25 V
